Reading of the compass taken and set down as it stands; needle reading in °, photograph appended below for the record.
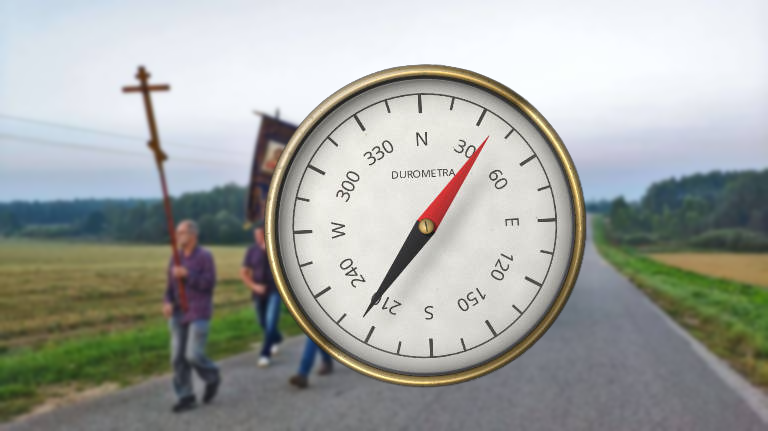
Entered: 37.5 °
